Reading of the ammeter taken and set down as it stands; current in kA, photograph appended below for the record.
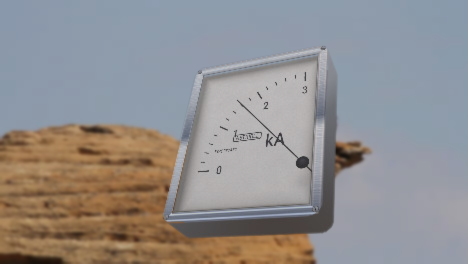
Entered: 1.6 kA
